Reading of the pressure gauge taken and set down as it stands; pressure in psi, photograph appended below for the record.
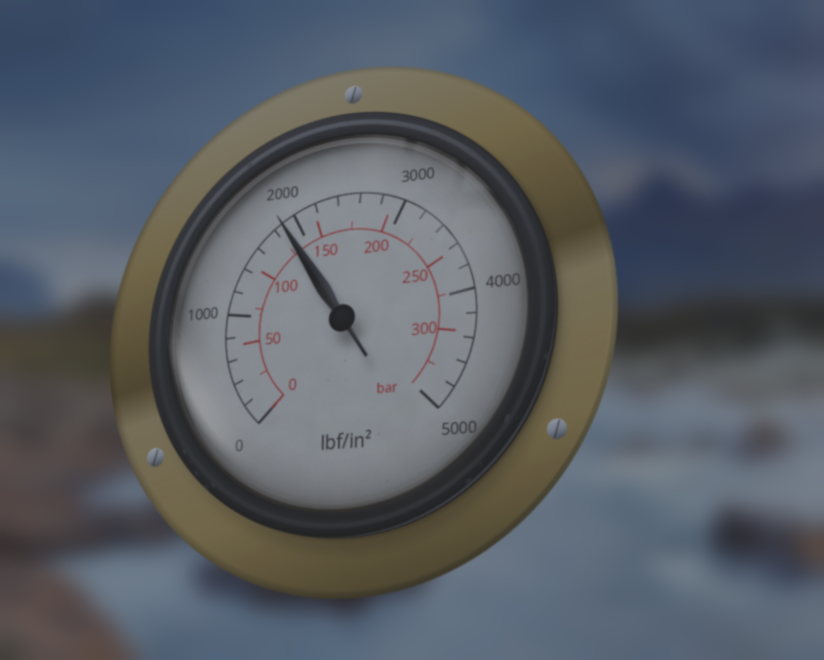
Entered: 1900 psi
